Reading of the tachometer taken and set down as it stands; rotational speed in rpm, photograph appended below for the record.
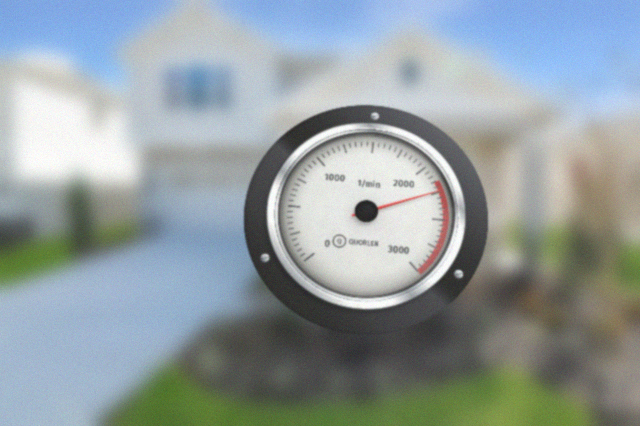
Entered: 2250 rpm
